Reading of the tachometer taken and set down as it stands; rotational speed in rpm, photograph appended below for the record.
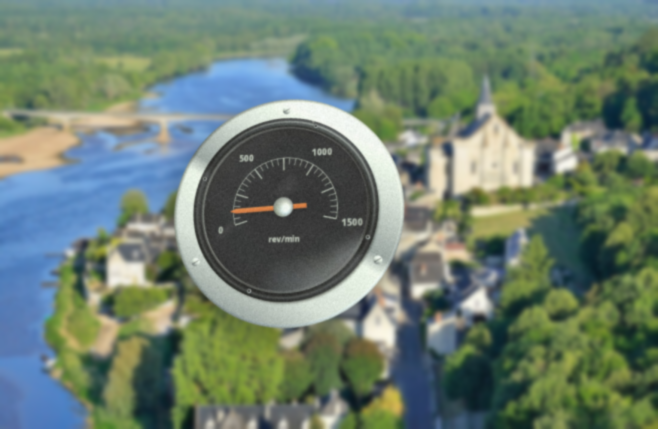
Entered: 100 rpm
